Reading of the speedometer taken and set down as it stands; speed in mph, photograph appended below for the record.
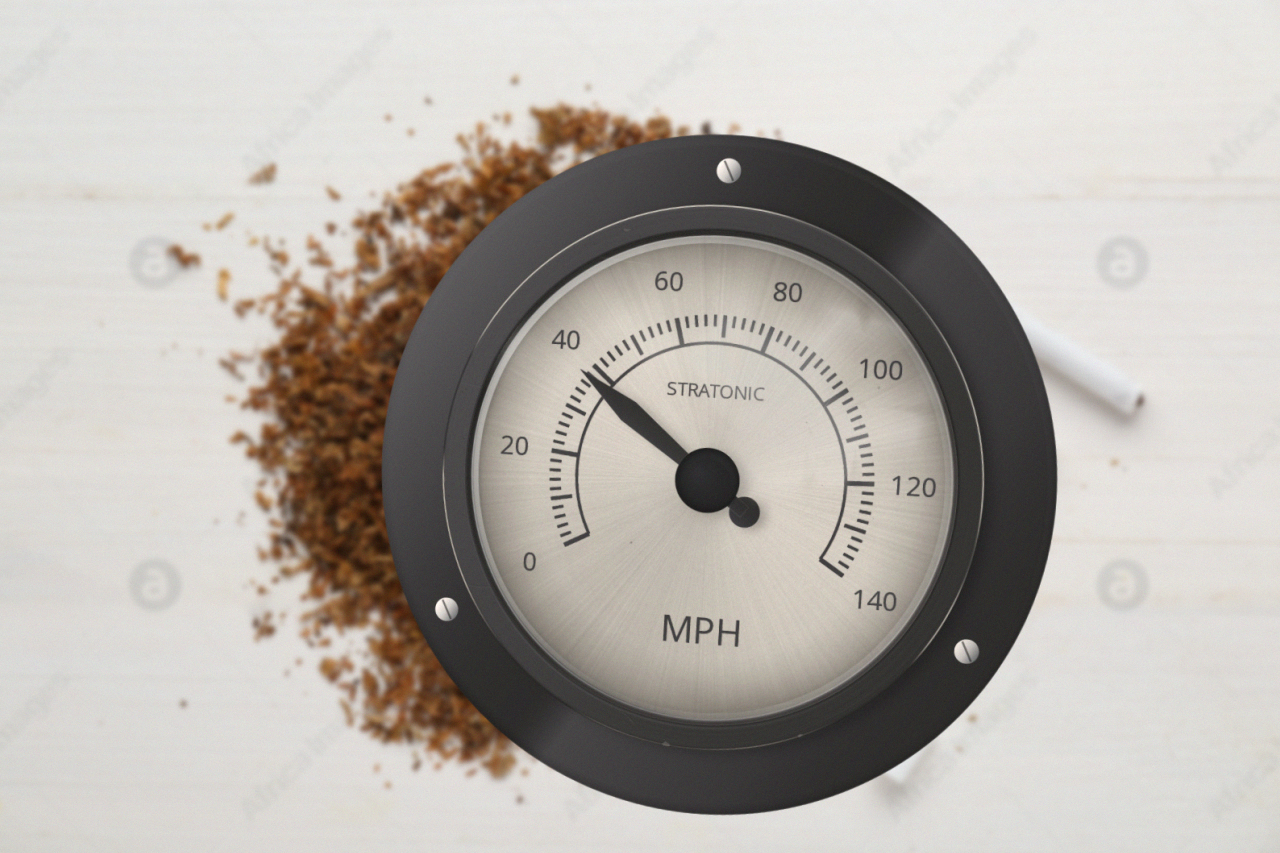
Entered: 38 mph
